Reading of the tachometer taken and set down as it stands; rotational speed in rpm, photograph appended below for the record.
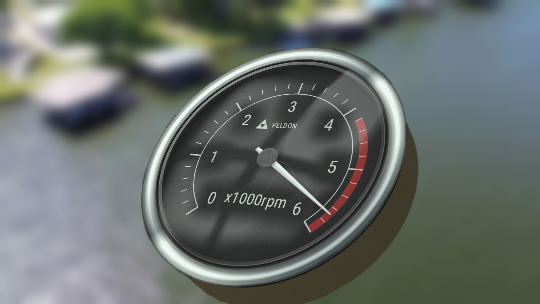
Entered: 5700 rpm
